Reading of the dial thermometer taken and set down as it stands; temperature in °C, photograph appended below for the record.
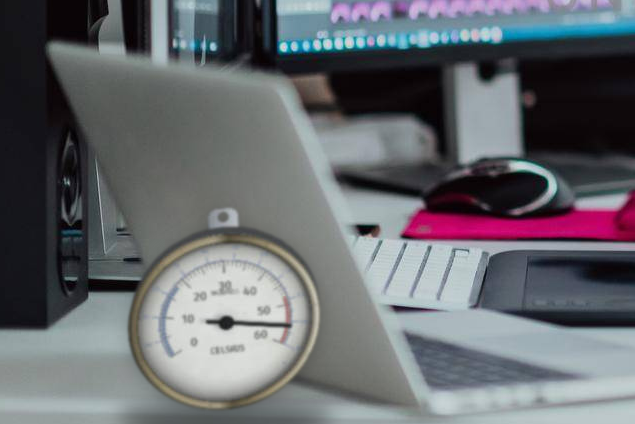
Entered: 55 °C
